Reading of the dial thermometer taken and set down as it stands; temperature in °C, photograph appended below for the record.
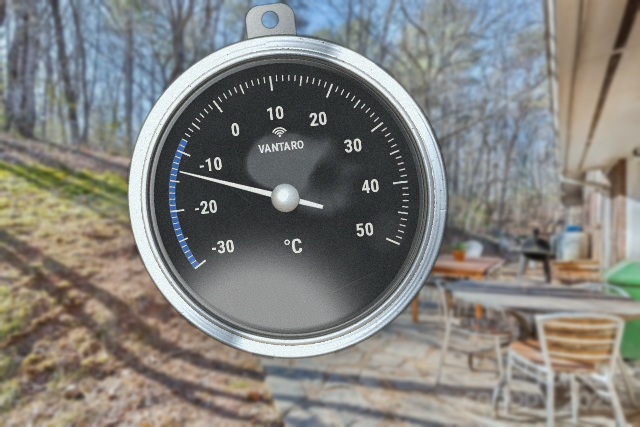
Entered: -13 °C
